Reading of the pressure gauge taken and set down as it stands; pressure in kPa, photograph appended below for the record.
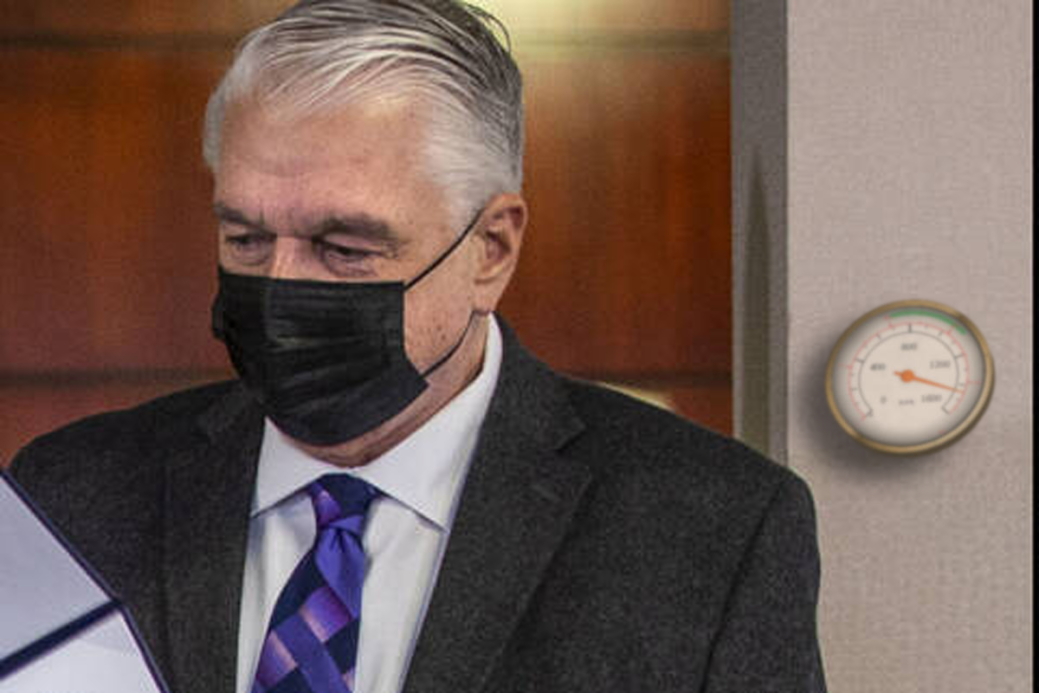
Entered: 1450 kPa
